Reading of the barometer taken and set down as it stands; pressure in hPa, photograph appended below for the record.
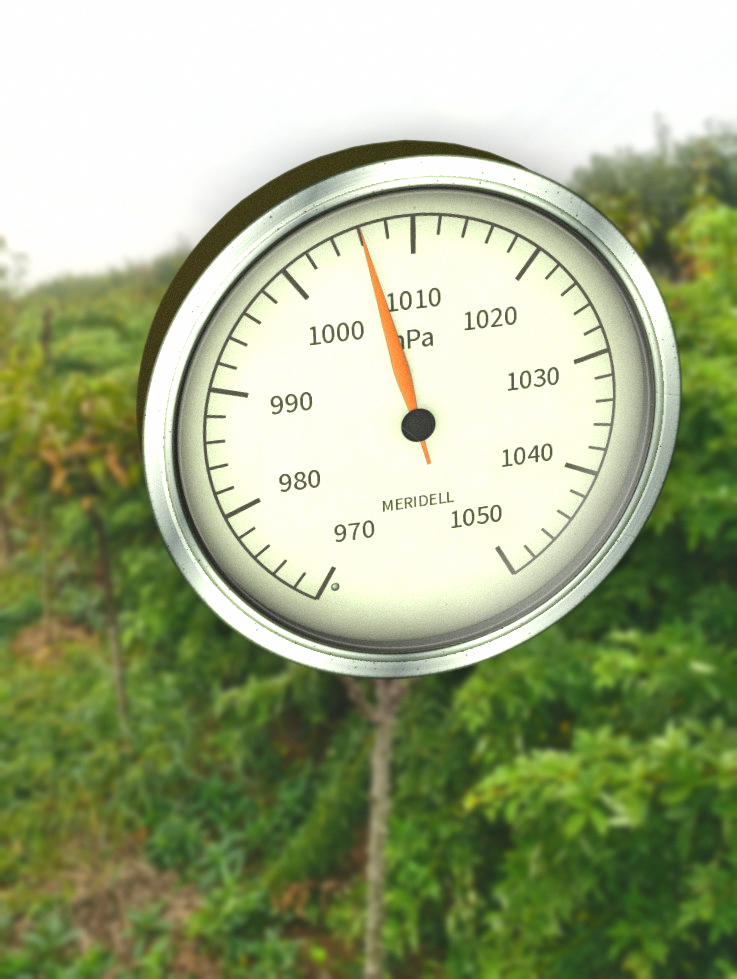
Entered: 1006 hPa
